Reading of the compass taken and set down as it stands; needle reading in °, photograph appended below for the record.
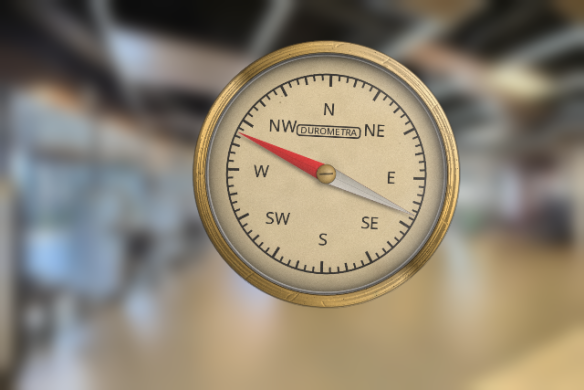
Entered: 292.5 °
